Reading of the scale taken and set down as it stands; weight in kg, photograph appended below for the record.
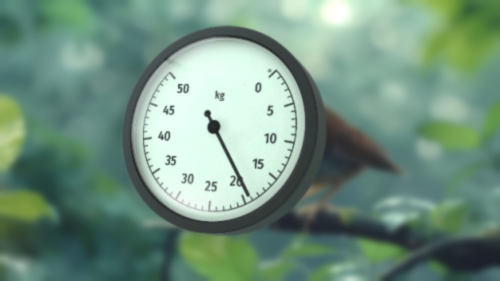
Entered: 19 kg
